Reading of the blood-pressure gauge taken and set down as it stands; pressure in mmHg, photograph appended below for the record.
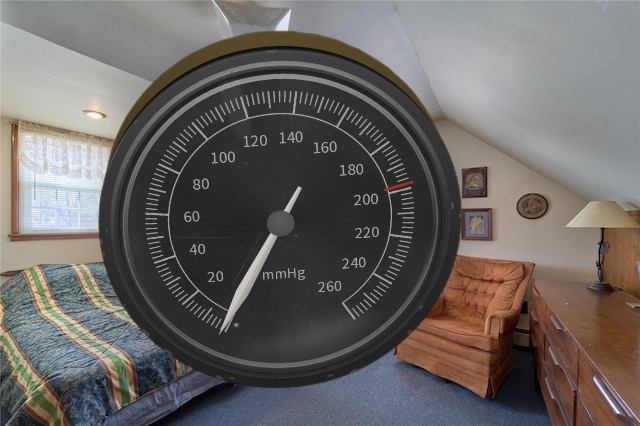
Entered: 2 mmHg
